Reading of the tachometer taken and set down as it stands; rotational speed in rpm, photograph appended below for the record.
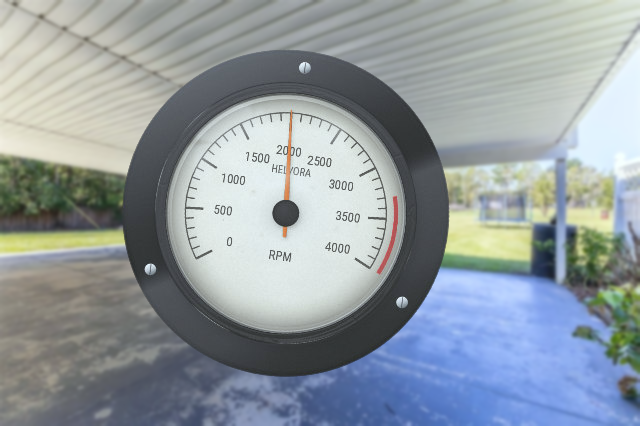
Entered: 2000 rpm
